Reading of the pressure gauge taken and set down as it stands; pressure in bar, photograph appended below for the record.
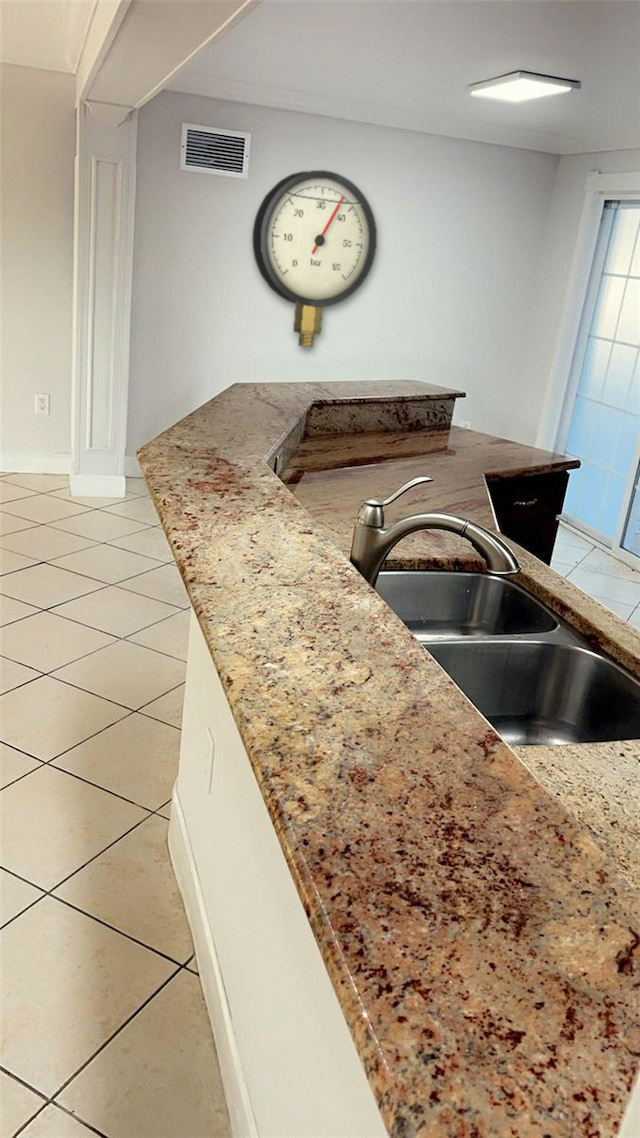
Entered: 36 bar
